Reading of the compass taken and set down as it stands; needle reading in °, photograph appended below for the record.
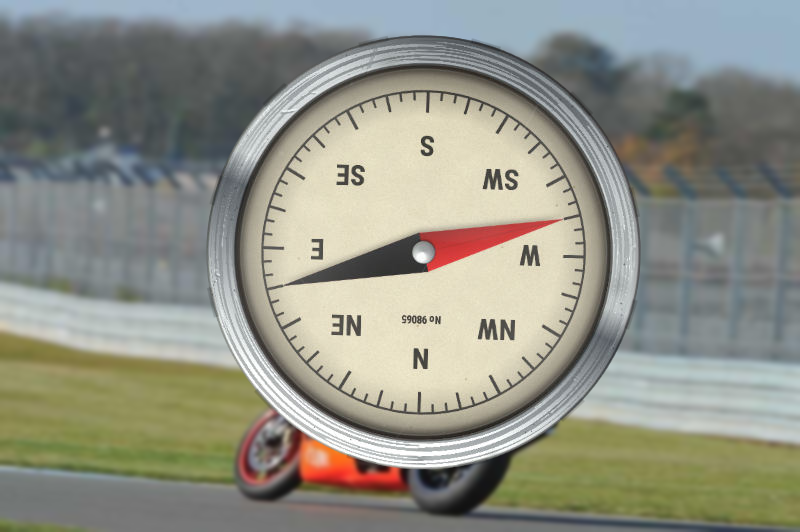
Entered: 255 °
